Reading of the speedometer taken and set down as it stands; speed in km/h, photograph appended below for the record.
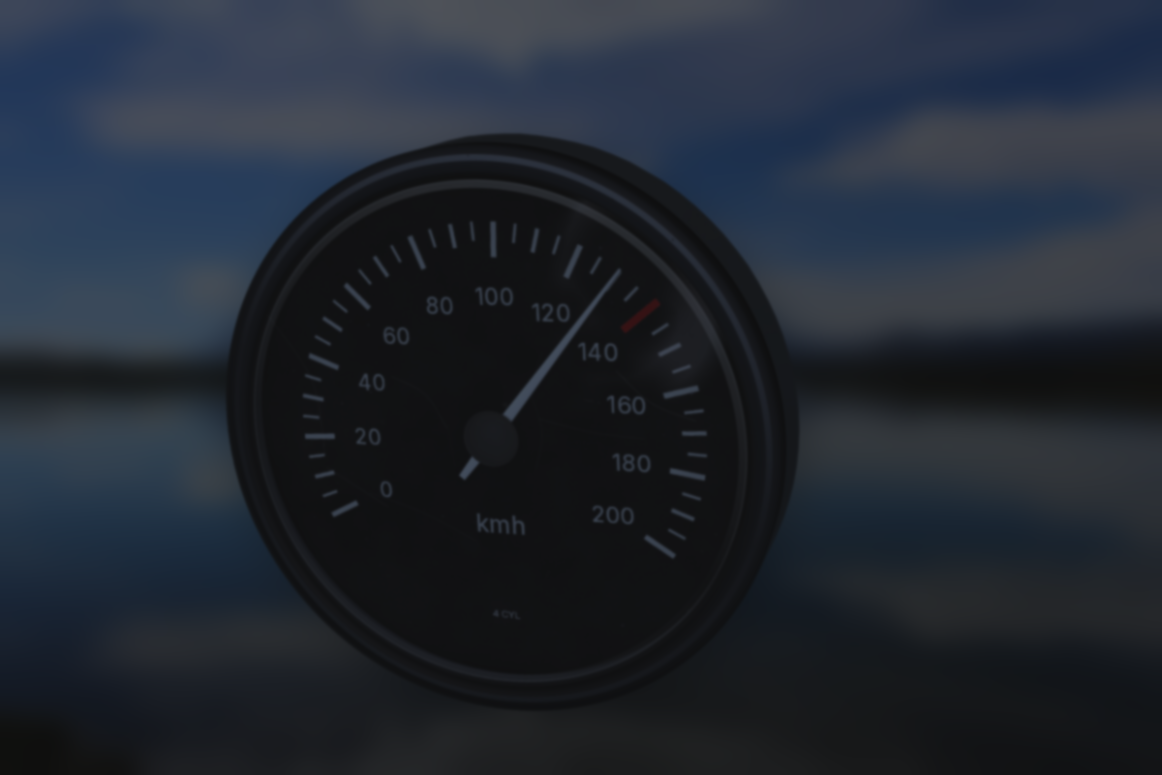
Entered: 130 km/h
